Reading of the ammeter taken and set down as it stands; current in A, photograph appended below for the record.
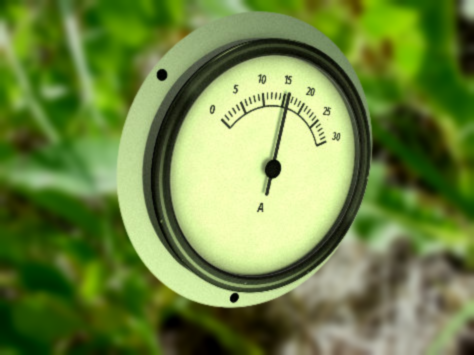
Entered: 15 A
